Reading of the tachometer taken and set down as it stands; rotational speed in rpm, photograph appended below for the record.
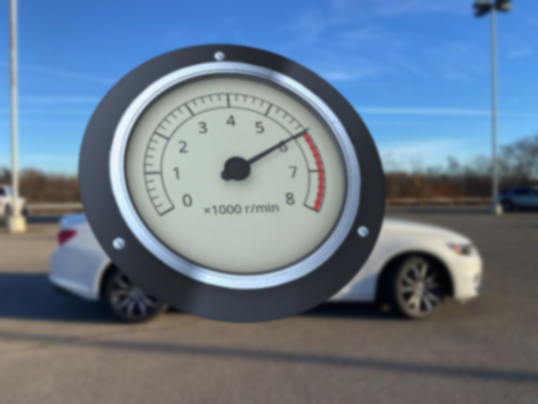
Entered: 6000 rpm
